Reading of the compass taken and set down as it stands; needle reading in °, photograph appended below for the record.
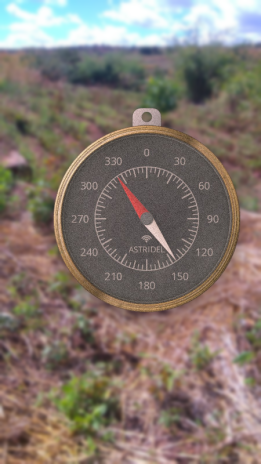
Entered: 325 °
